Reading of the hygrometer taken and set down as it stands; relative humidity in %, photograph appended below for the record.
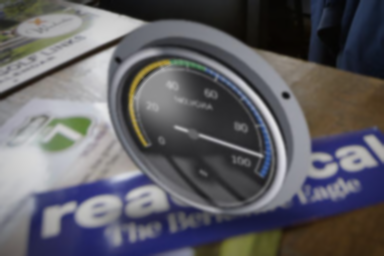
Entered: 90 %
